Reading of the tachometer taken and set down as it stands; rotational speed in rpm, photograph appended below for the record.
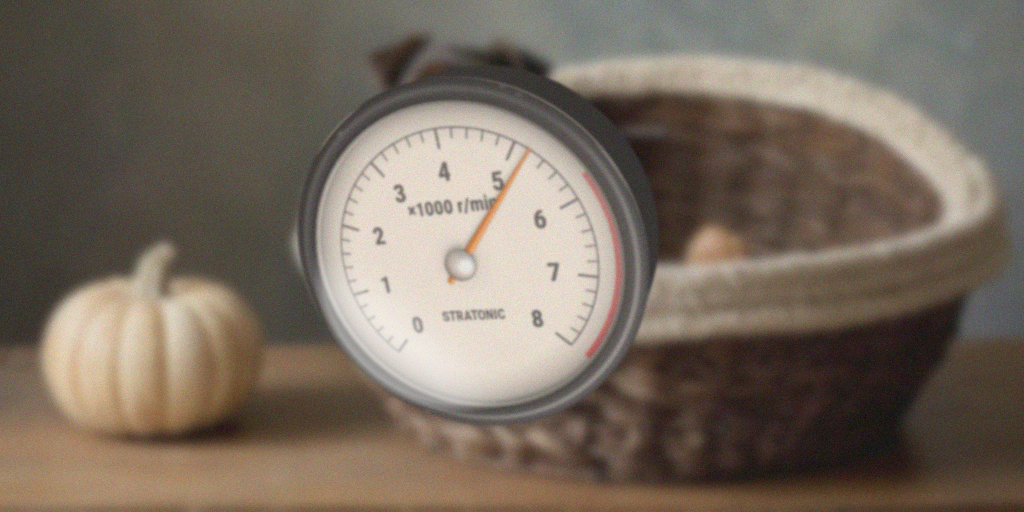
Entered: 5200 rpm
